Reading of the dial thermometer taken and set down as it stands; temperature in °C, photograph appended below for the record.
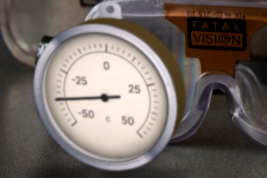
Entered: -37.5 °C
